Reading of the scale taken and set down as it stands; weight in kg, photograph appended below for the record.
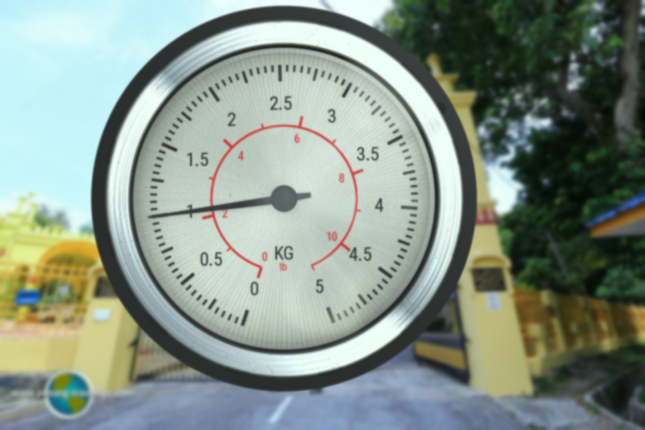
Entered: 1 kg
